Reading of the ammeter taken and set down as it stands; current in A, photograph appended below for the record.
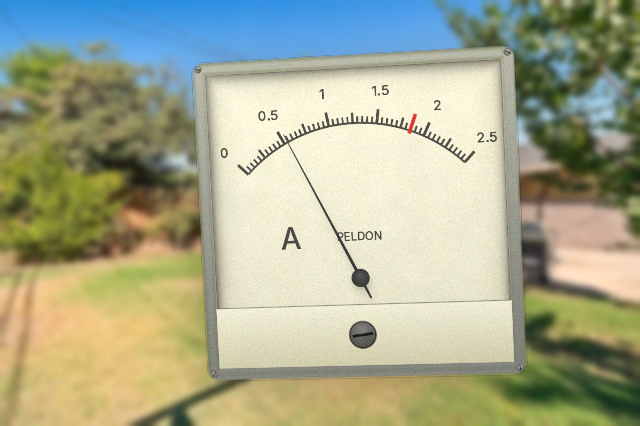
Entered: 0.55 A
